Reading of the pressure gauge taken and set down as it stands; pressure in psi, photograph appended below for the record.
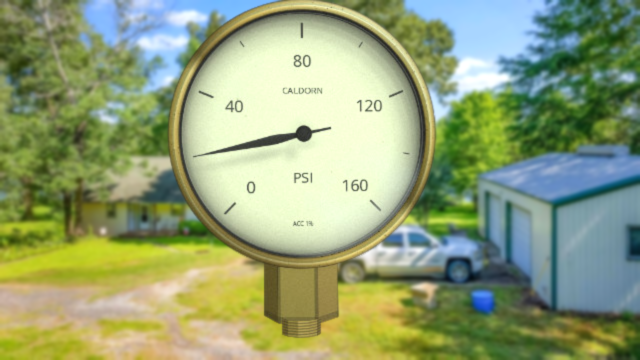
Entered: 20 psi
